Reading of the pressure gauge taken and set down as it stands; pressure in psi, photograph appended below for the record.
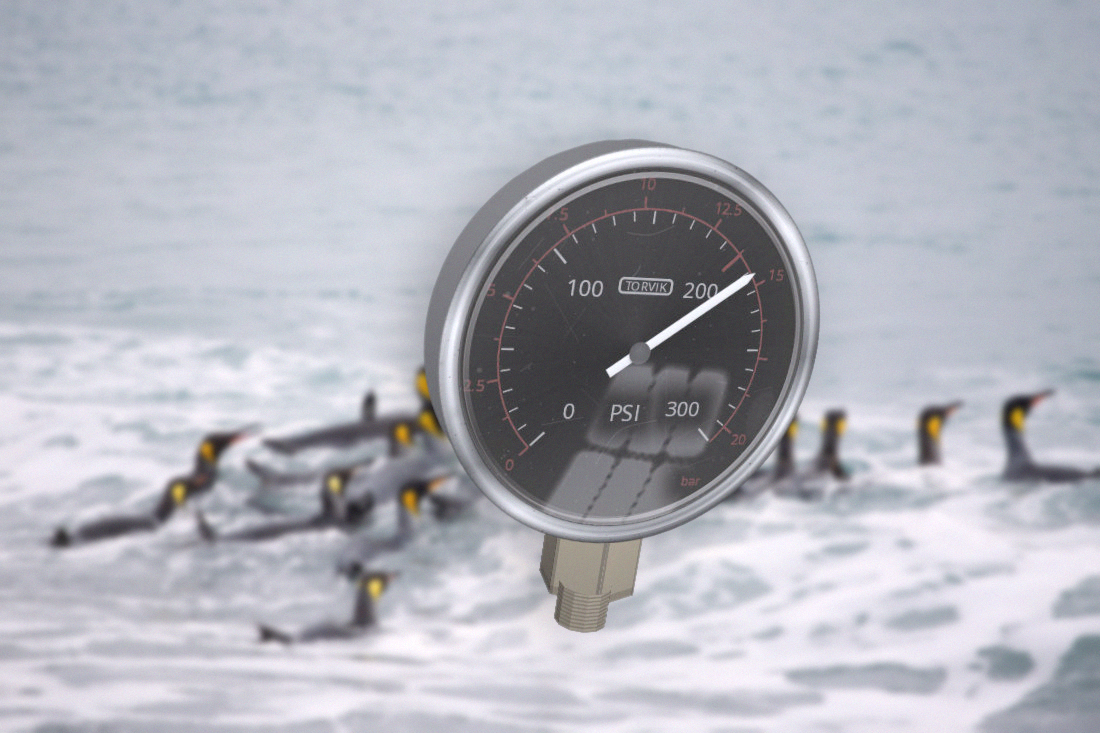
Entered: 210 psi
